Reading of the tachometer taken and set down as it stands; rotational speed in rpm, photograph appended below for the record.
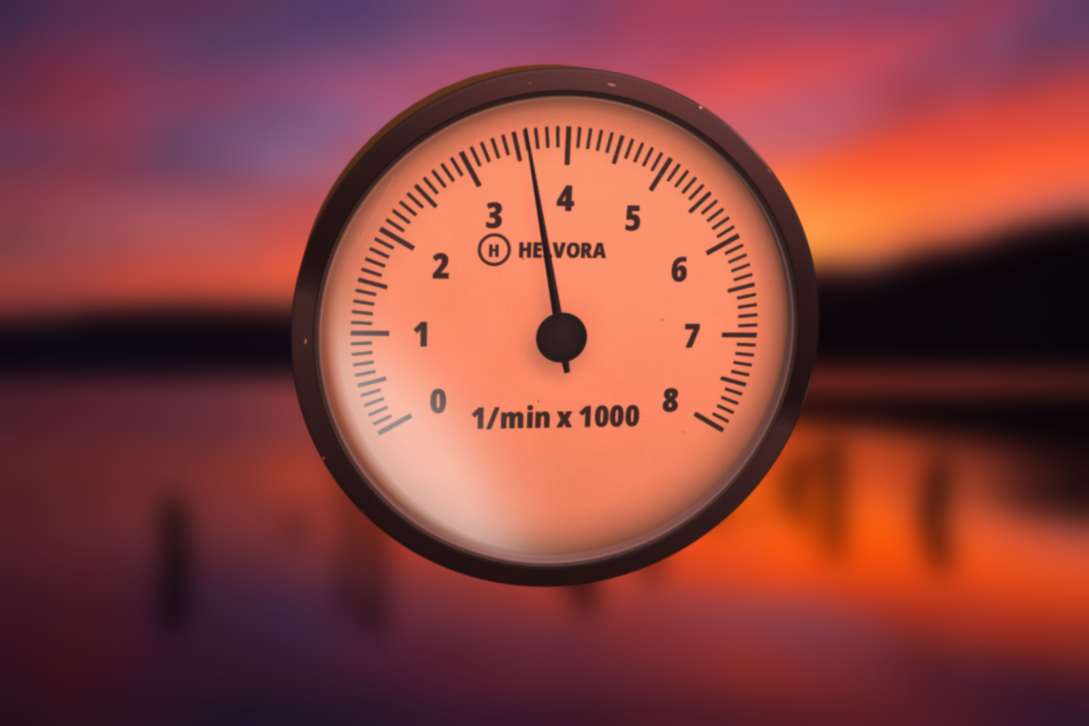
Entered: 3600 rpm
